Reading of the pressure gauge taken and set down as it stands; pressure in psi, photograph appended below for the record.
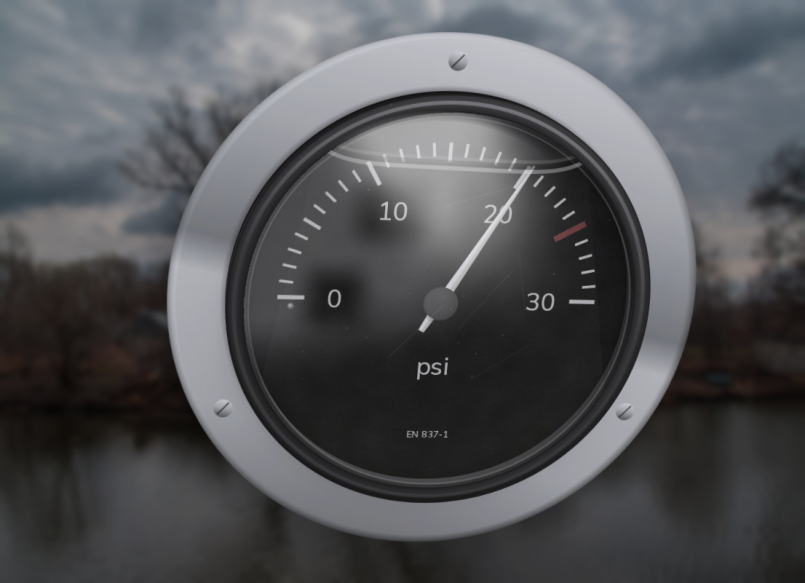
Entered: 20 psi
